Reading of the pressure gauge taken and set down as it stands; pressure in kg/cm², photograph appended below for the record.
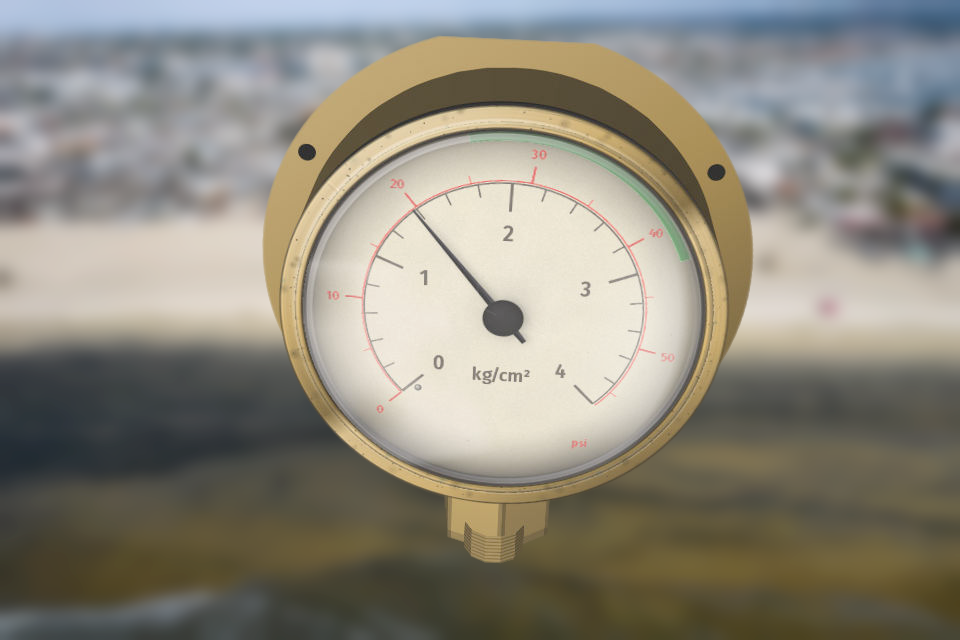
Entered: 1.4 kg/cm²
